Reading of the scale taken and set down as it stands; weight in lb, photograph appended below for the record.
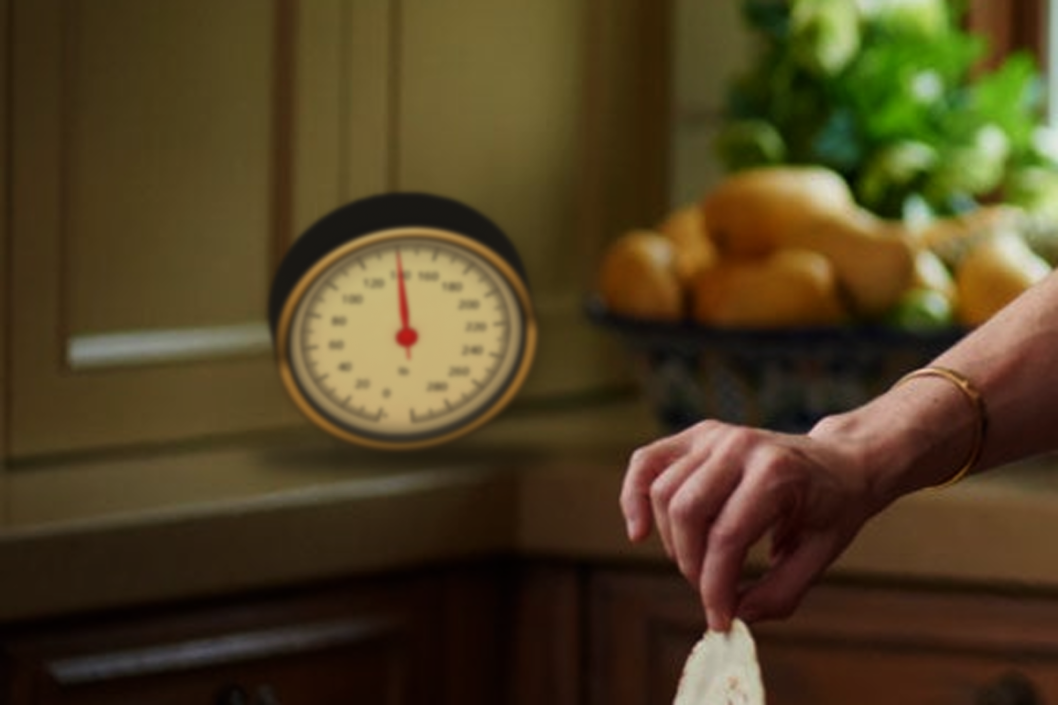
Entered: 140 lb
